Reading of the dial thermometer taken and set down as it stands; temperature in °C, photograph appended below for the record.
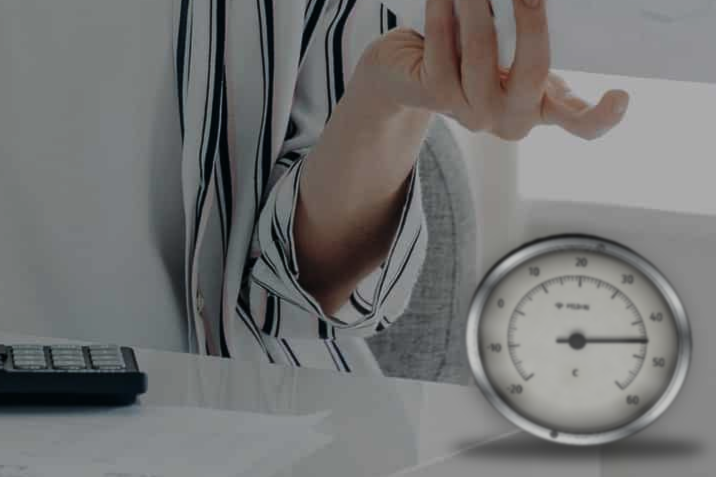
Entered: 45 °C
